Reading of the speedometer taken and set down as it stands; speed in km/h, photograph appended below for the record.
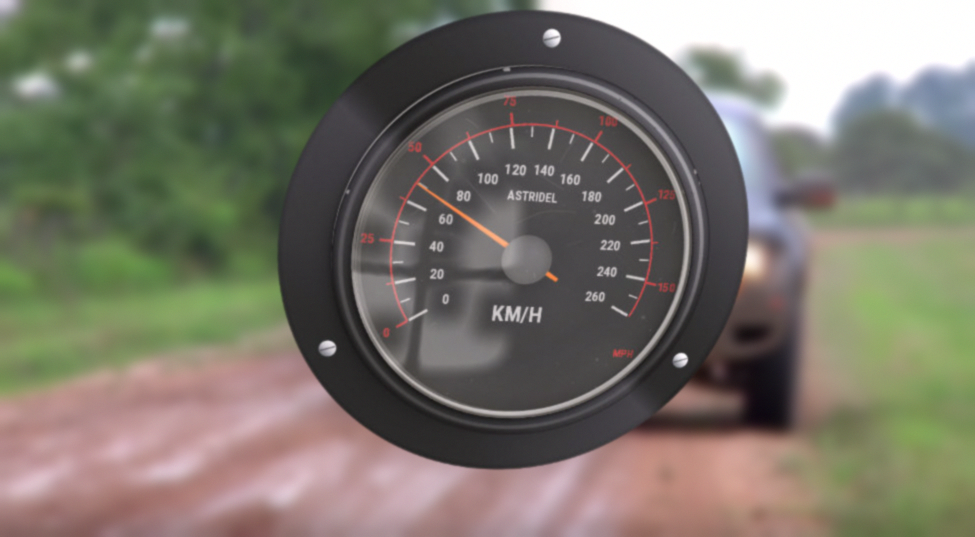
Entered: 70 km/h
